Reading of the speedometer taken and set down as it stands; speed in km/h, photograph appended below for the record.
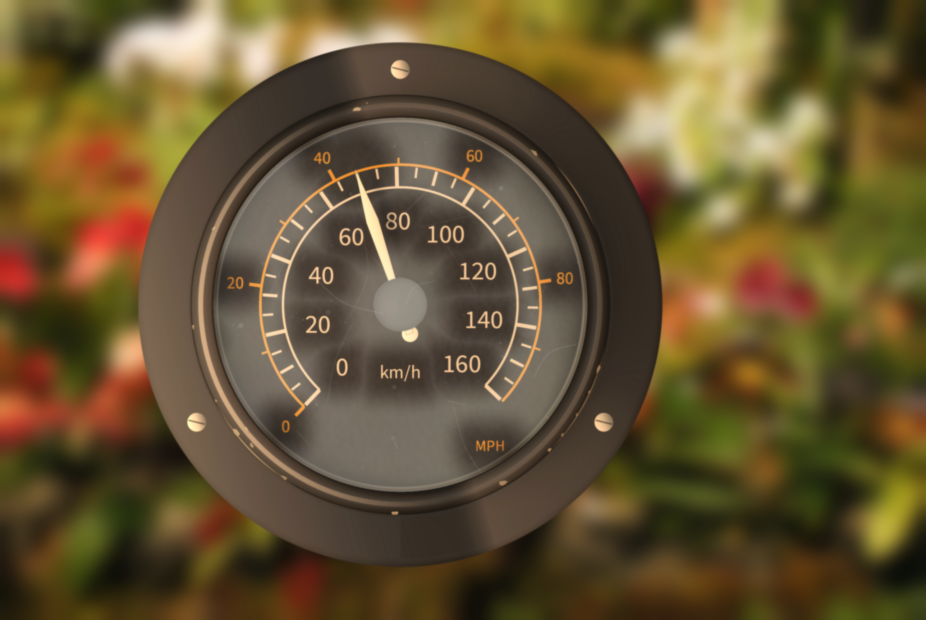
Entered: 70 km/h
